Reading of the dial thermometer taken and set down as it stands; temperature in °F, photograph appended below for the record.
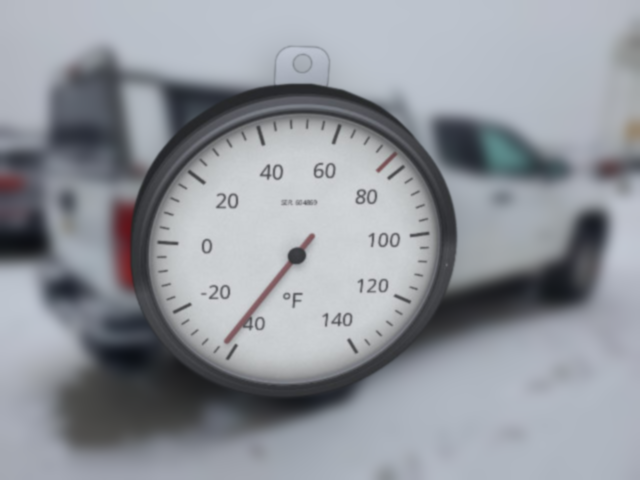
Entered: -36 °F
